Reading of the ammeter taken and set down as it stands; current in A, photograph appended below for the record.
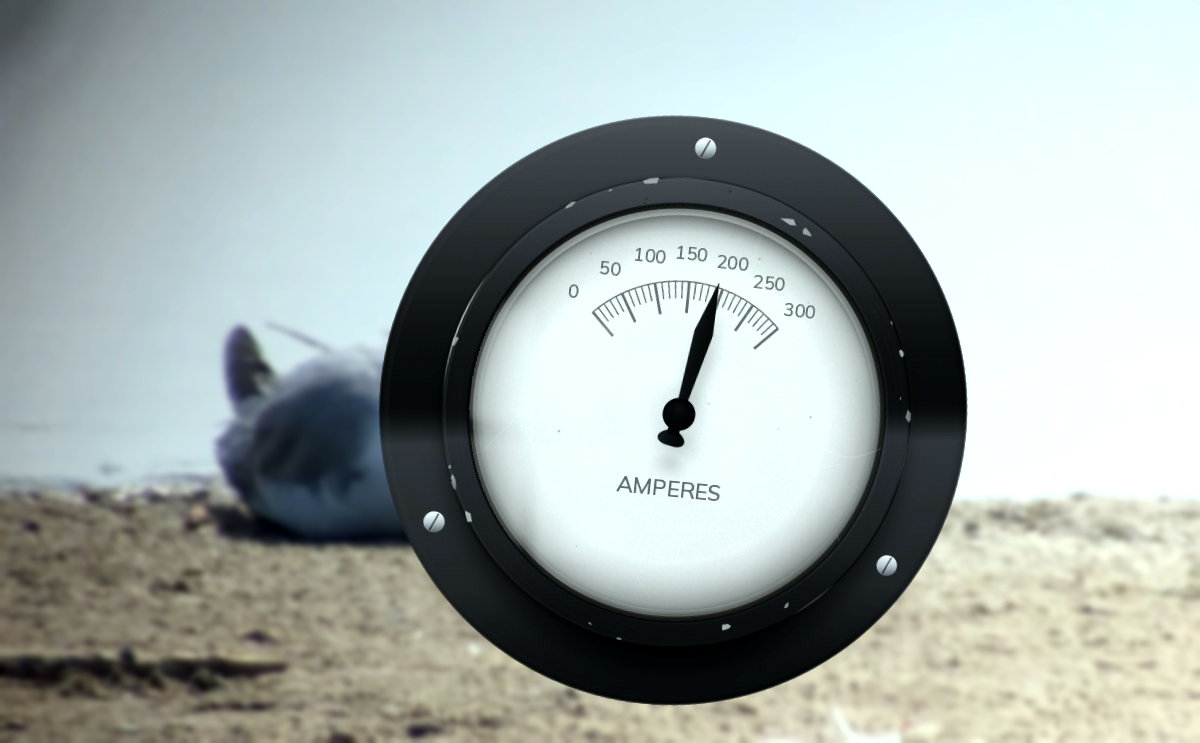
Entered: 190 A
